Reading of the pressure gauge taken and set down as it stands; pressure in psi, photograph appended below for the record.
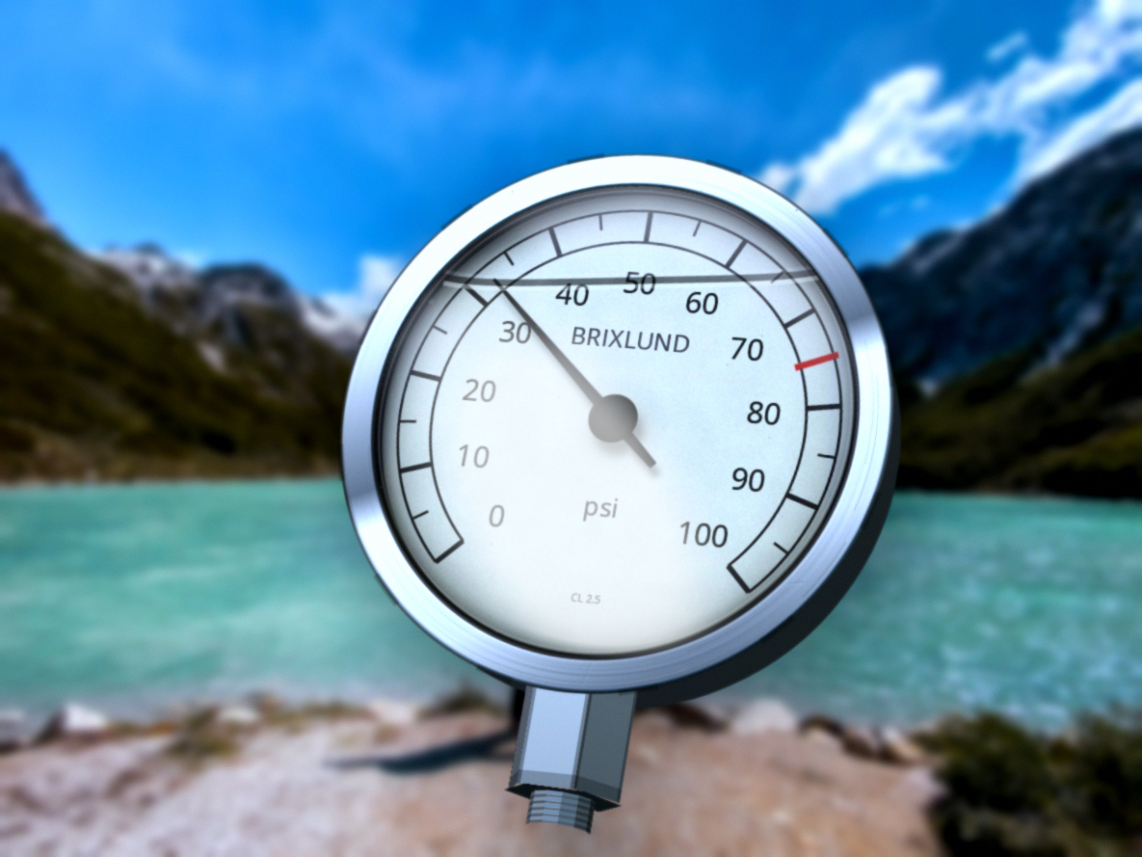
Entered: 32.5 psi
